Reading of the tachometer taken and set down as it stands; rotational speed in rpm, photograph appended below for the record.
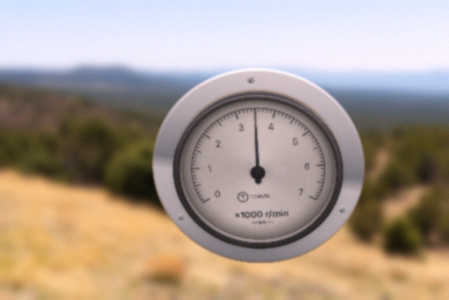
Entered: 3500 rpm
